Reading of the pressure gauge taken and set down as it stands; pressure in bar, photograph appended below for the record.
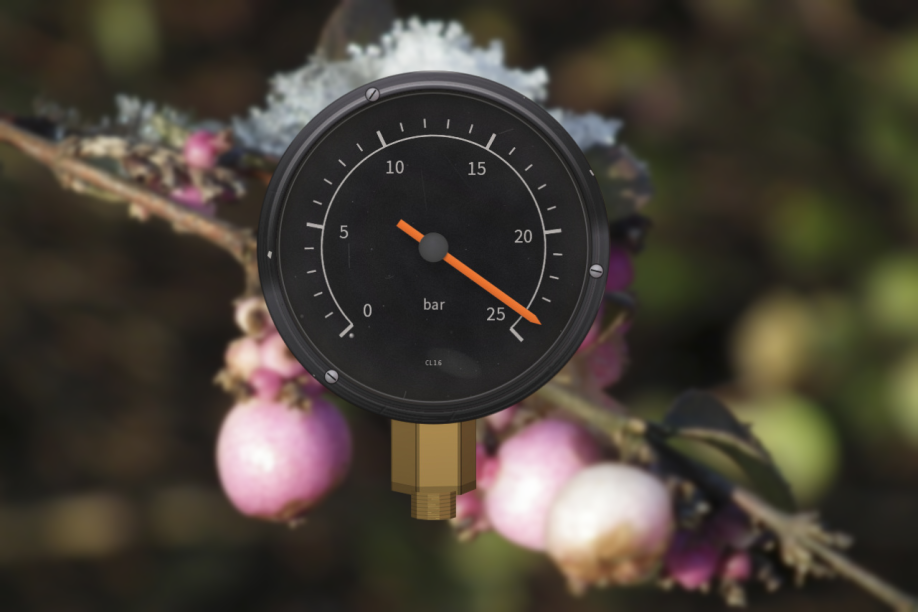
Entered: 24 bar
